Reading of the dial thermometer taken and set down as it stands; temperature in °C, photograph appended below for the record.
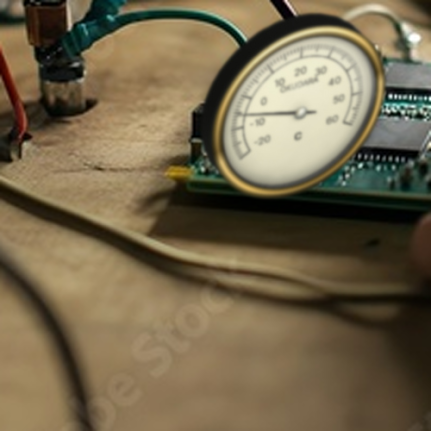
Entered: -5 °C
